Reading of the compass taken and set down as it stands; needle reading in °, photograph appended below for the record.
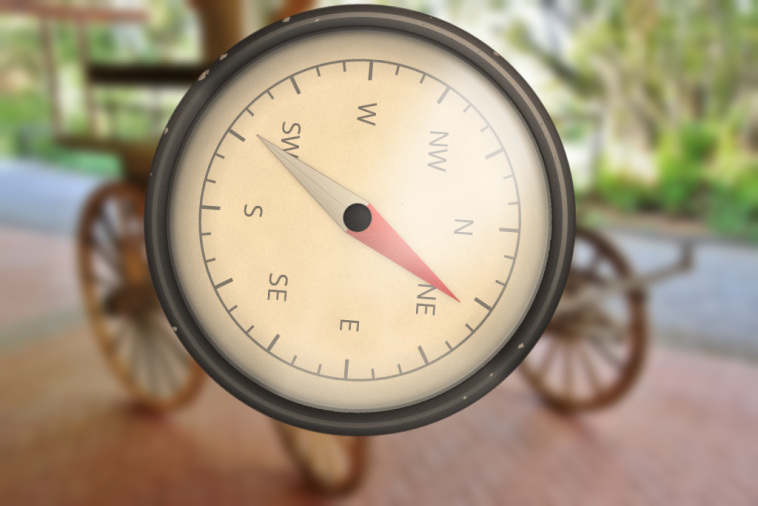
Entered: 35 °
